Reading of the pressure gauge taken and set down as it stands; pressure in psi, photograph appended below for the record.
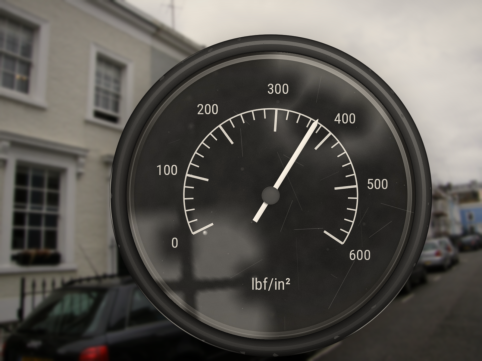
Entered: 370 psi
